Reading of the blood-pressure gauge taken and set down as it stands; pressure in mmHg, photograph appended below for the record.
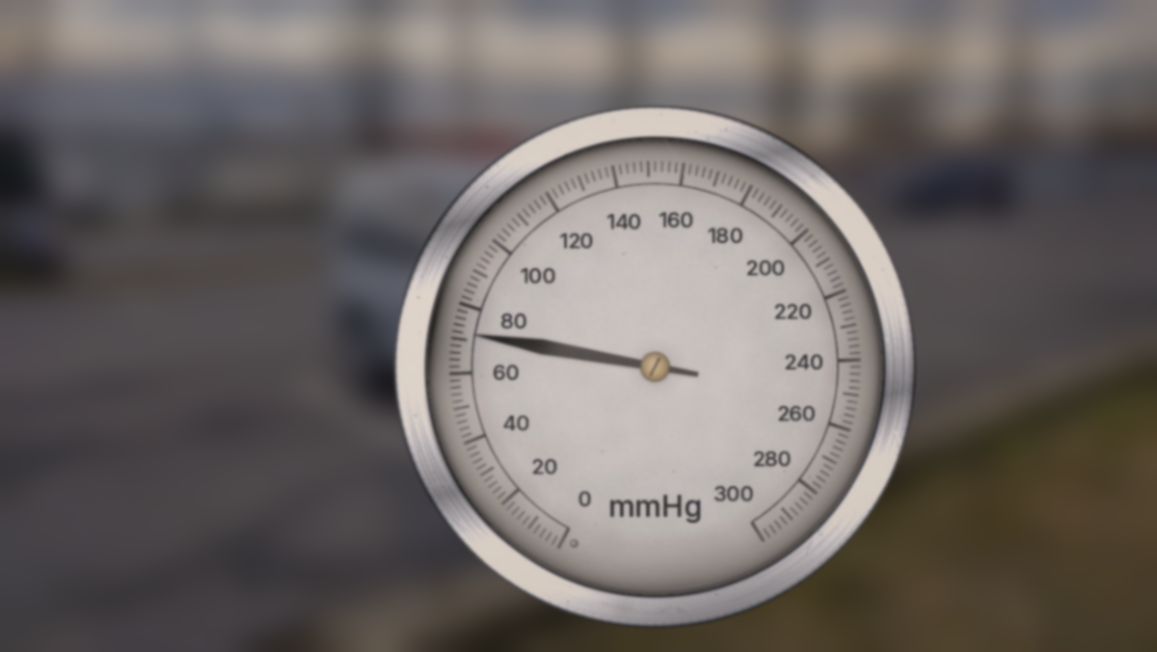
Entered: 72 mmHg
